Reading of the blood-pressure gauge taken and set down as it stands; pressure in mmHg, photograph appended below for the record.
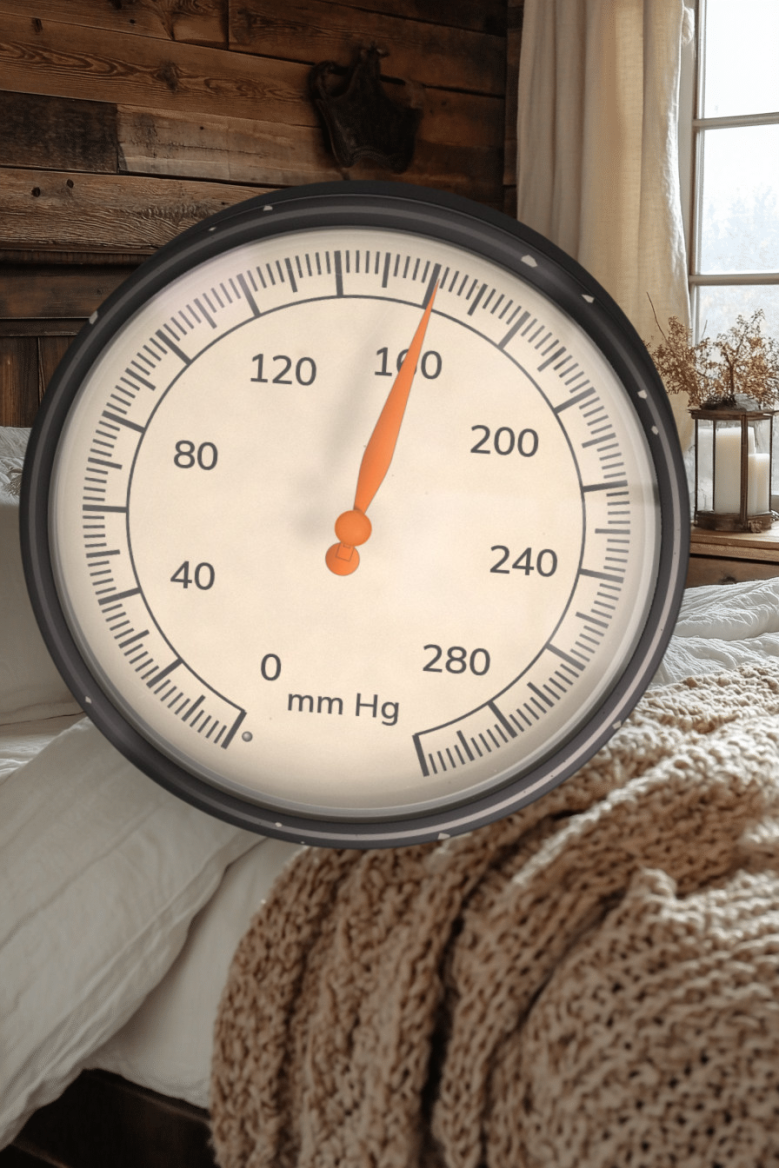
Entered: 161 mmHg
